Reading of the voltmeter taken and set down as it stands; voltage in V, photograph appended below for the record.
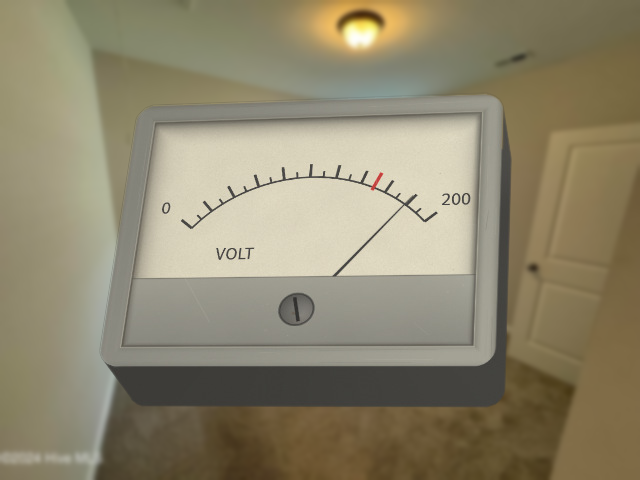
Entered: 180 V
